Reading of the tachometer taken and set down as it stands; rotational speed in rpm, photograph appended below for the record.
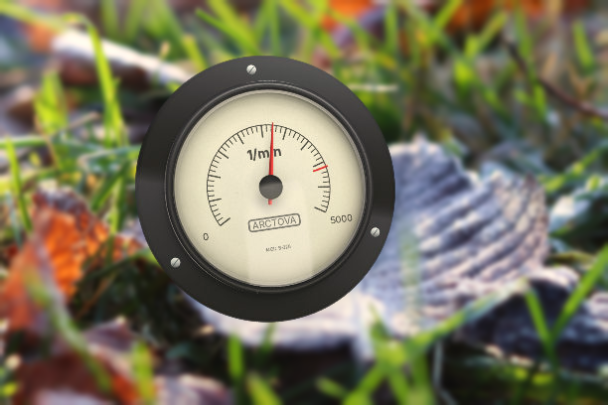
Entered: 2700 rpm
